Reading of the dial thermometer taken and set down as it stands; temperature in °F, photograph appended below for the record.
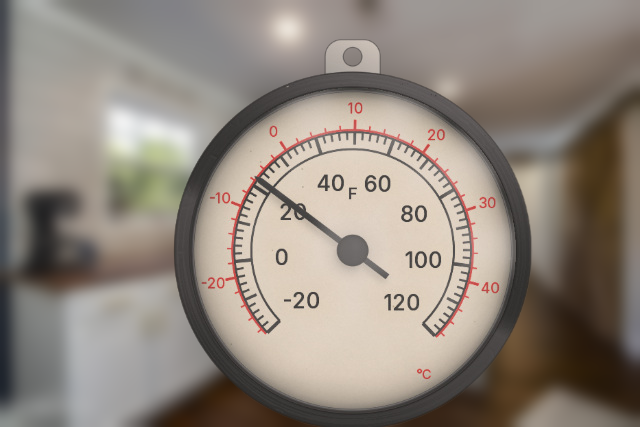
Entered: 22 °F
